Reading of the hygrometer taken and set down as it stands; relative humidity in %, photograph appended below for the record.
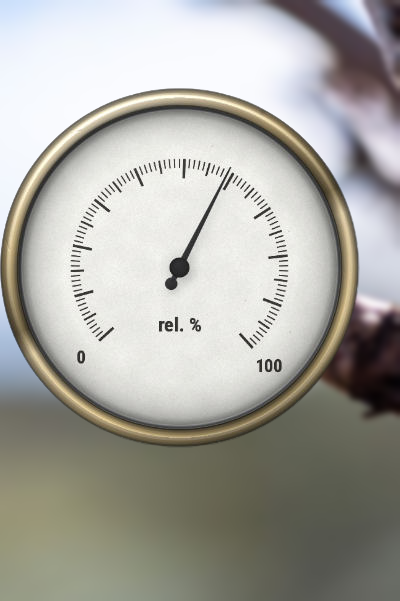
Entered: 59 %
